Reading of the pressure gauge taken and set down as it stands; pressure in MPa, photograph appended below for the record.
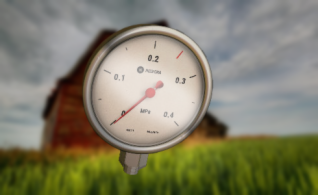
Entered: 0 MPa
